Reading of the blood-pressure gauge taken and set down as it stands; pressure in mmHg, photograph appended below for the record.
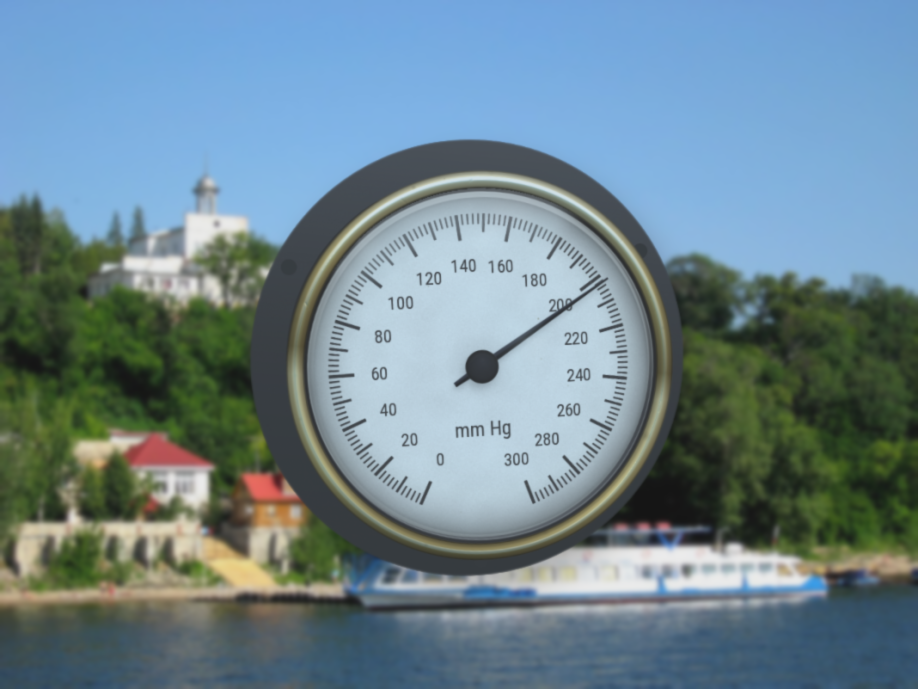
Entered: 202 mmHg
